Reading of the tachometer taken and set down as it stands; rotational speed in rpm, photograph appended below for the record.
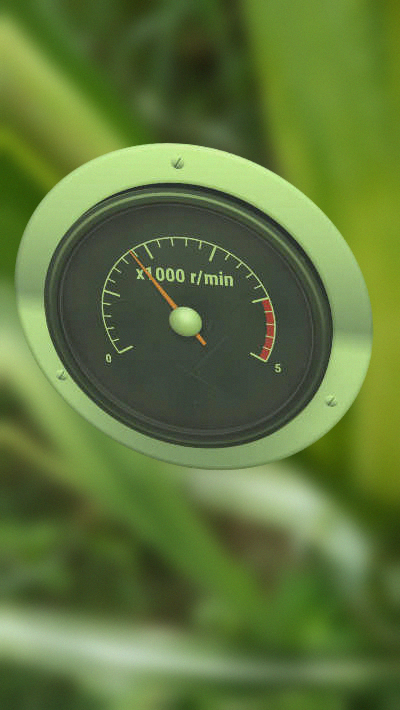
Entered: 1800 rpm
